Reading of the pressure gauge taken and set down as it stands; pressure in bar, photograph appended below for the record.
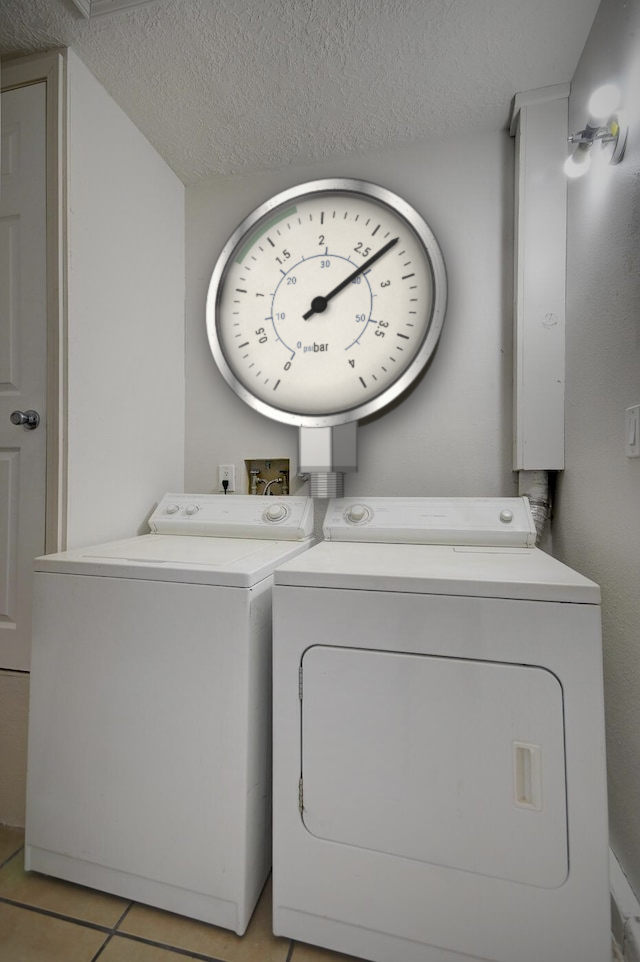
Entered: 2.7 bar
